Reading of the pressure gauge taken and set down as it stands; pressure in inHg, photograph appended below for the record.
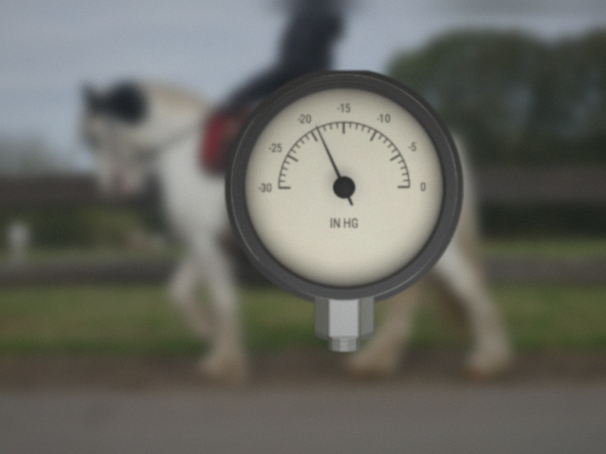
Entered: -19 inHg
